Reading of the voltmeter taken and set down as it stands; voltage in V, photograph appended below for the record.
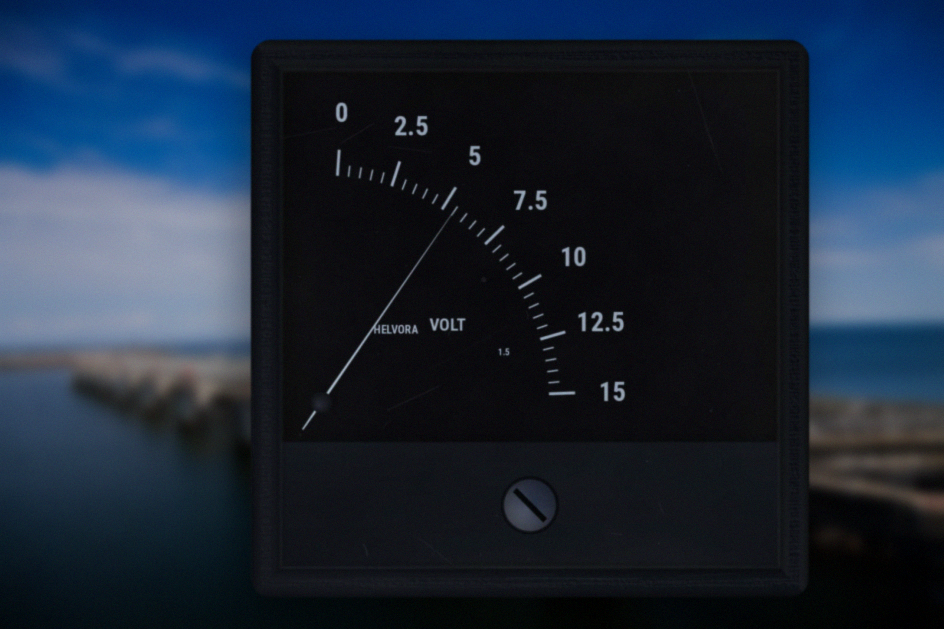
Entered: 5.5 V
